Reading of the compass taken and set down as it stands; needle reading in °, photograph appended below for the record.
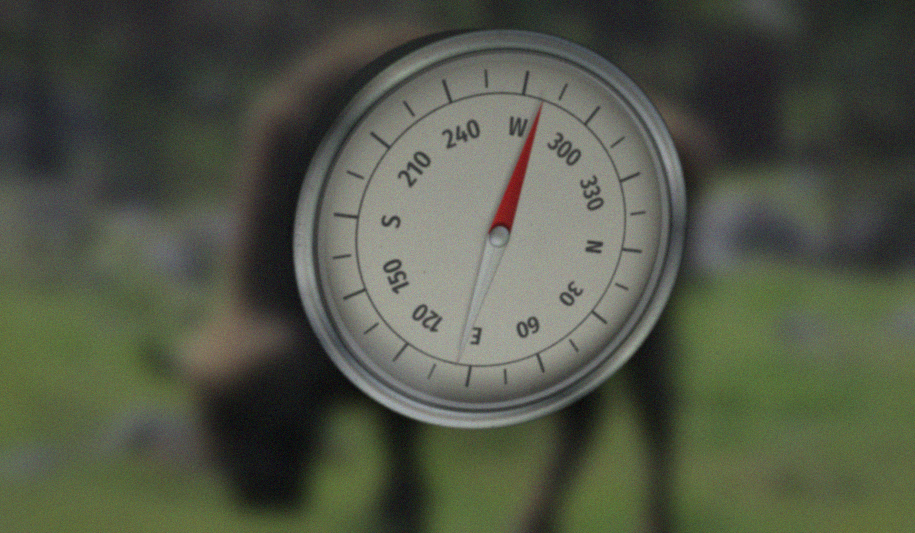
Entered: 277.5 °
